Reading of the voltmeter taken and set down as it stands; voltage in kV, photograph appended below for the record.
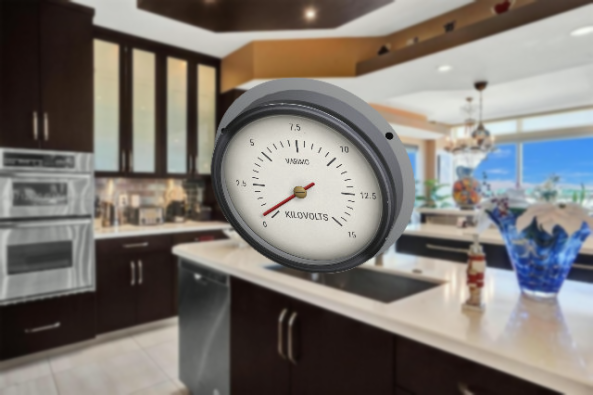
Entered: 0.5 kV
